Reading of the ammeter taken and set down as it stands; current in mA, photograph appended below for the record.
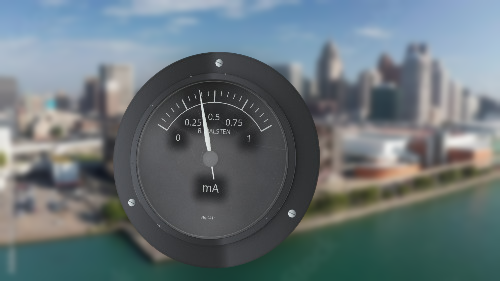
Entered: 0.4 mA
